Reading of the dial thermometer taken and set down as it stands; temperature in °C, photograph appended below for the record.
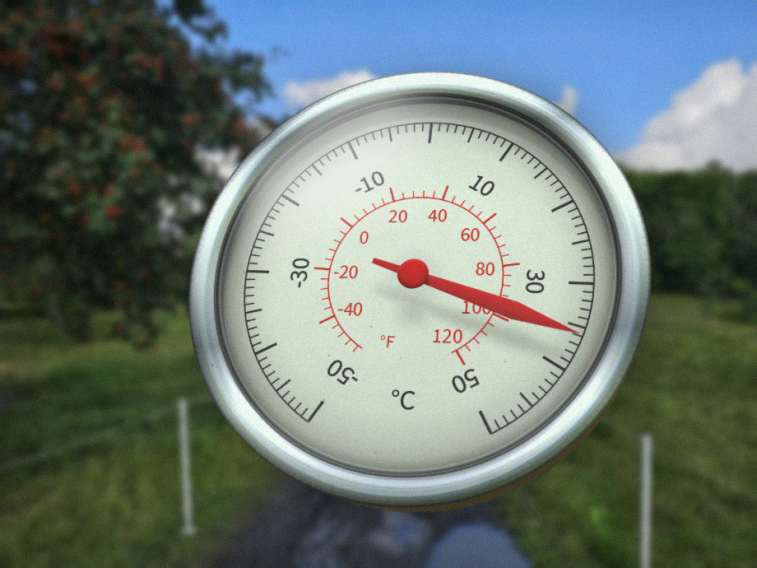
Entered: 36 °C
